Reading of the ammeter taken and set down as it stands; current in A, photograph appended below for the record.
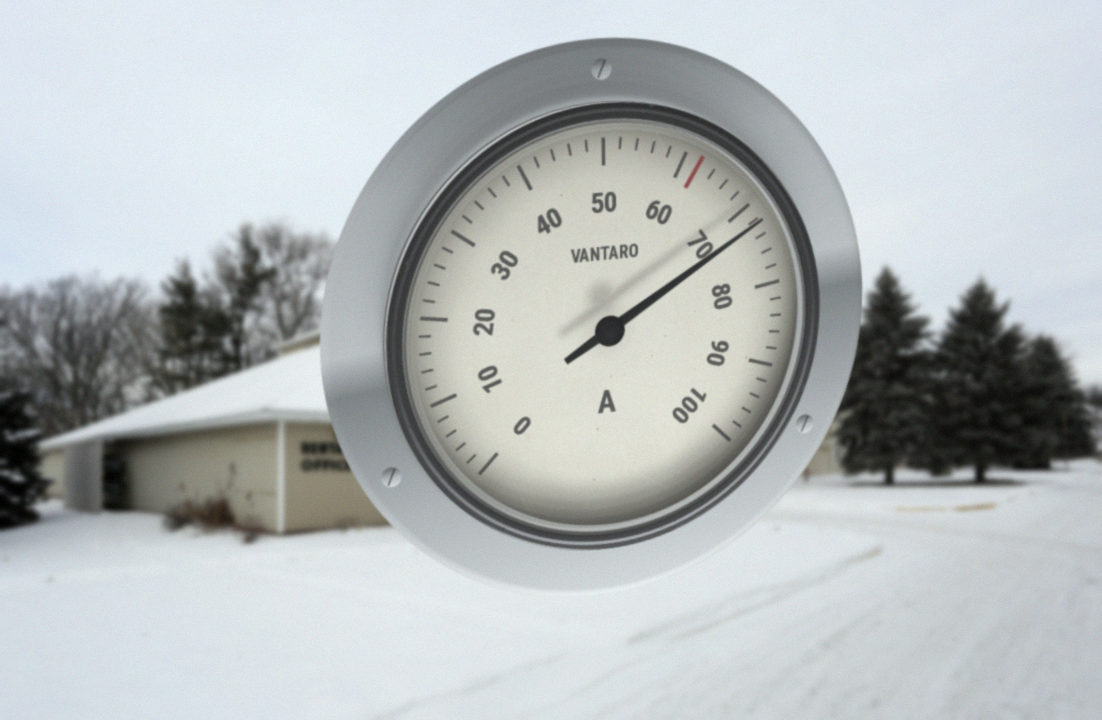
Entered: 72 A
